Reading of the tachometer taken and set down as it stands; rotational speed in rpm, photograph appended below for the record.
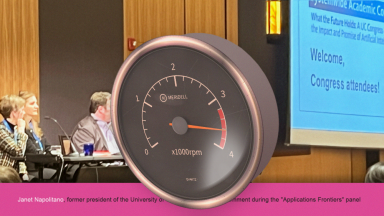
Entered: 3600 rpm
